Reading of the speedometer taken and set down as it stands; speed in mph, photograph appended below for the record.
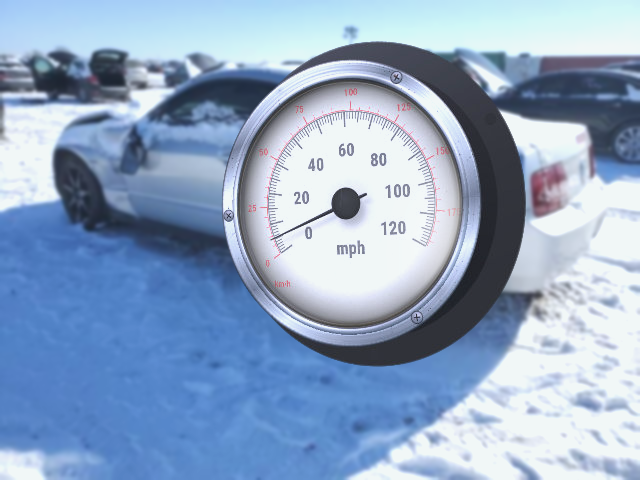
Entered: 5 mph
